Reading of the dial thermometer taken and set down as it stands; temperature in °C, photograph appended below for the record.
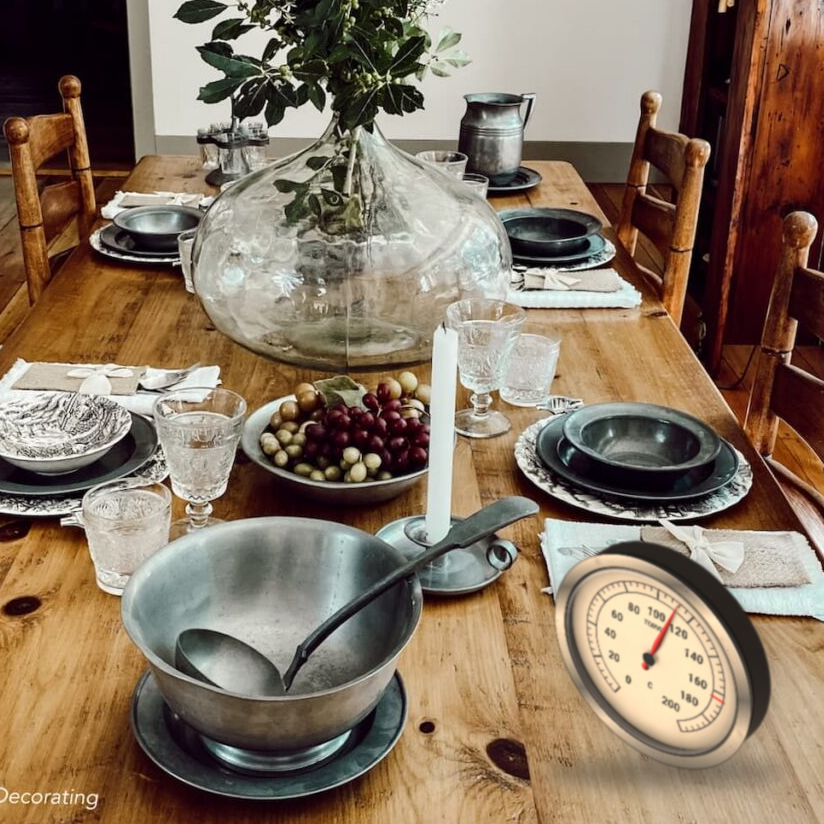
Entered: 112 °C
